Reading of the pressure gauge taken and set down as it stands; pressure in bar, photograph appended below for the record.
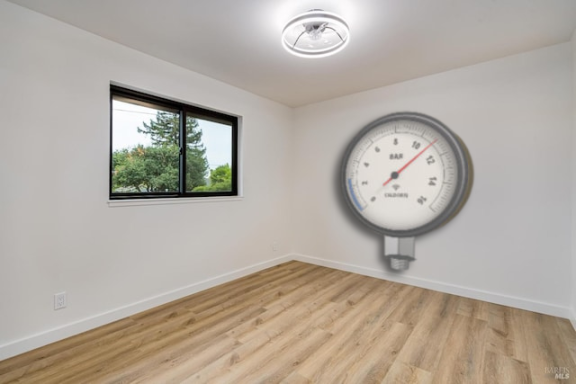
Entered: 11 bar
